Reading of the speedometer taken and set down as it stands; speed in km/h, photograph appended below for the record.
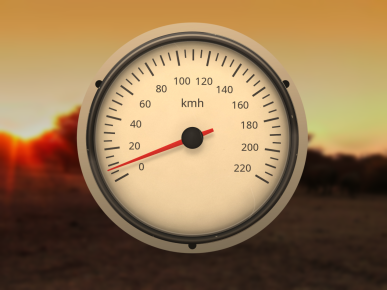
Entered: 7.5 km/h
